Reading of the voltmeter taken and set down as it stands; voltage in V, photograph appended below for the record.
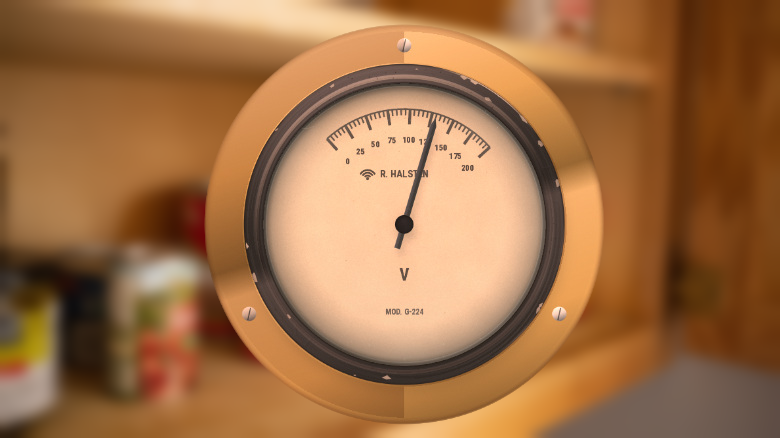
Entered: 130 V
